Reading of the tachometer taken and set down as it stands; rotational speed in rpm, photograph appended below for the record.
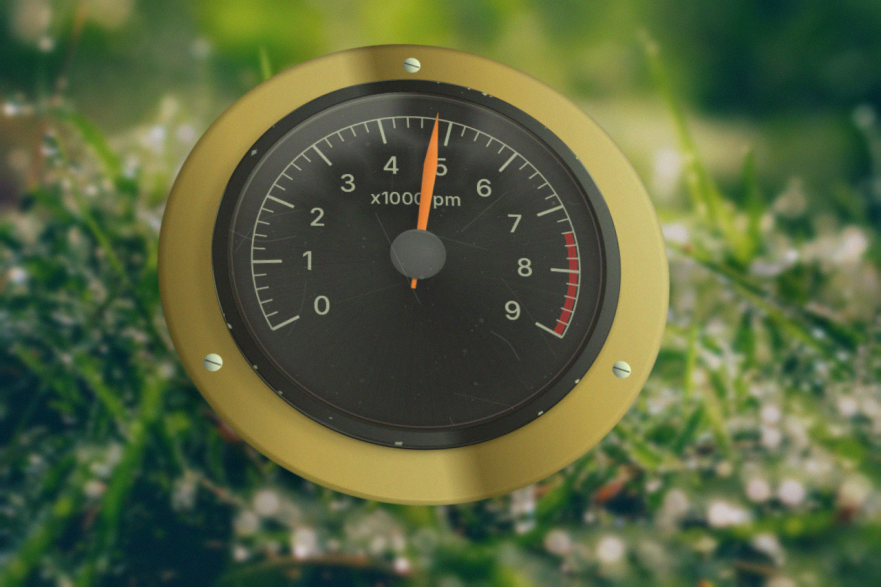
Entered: 4800 rpm
